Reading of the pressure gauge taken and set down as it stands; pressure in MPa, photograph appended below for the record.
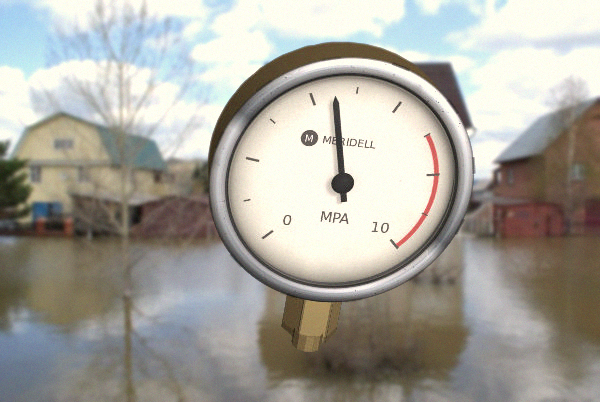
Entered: 4.5 MPa
